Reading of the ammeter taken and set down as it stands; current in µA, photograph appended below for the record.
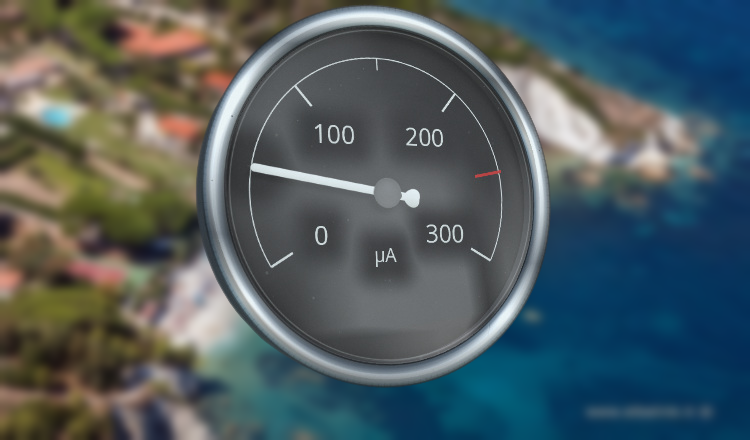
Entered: 50 µA
